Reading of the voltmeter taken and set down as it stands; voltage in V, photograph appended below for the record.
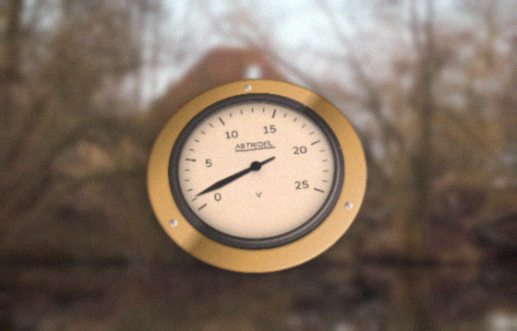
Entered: 1 V
